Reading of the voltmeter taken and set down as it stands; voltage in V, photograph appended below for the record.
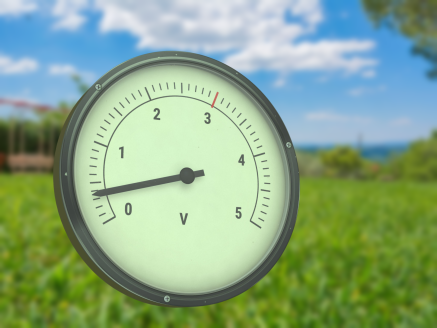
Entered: 0.35 V
